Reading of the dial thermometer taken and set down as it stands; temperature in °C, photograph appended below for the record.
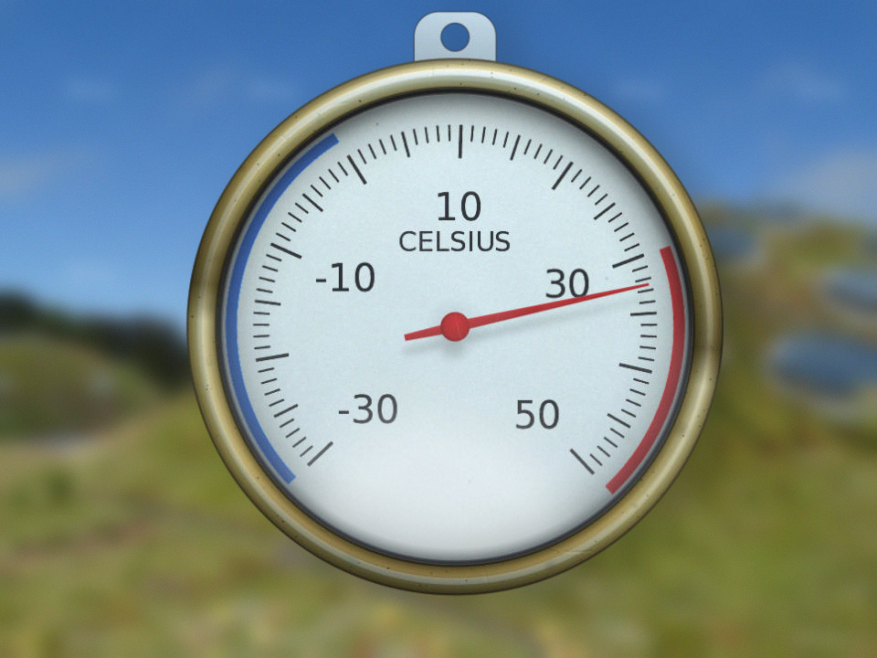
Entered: 32.5 °C
